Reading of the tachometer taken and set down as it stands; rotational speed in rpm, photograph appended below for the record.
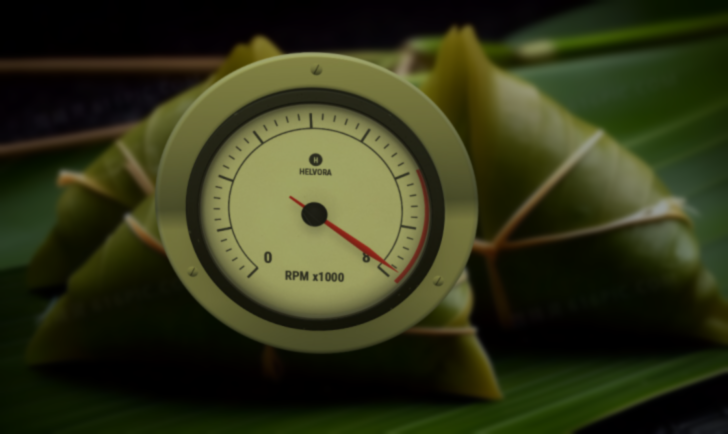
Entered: 7800 rpm
